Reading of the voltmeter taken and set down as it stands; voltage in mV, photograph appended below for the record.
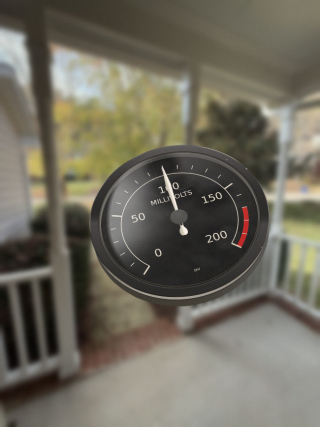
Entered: 100 mV
